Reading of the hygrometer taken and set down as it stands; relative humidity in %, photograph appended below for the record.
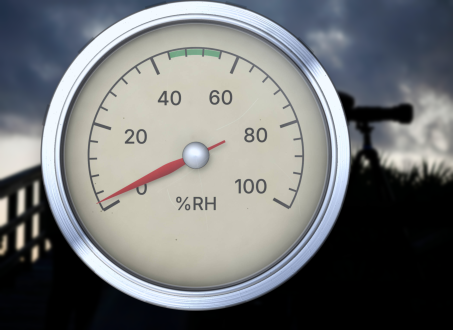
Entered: 2 %
